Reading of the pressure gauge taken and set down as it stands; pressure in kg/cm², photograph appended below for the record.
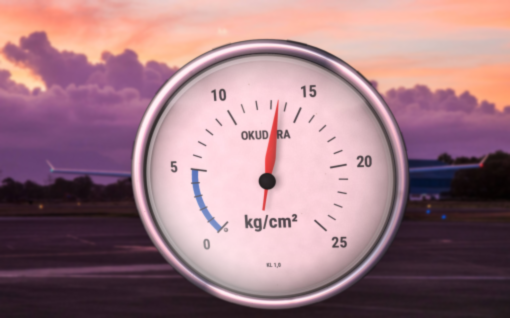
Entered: 13.5 kg/cm²
